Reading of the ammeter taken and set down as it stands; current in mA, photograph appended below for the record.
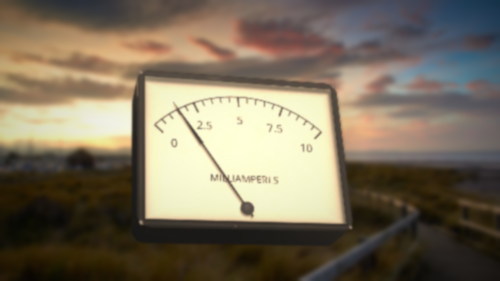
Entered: 1.5 mA
